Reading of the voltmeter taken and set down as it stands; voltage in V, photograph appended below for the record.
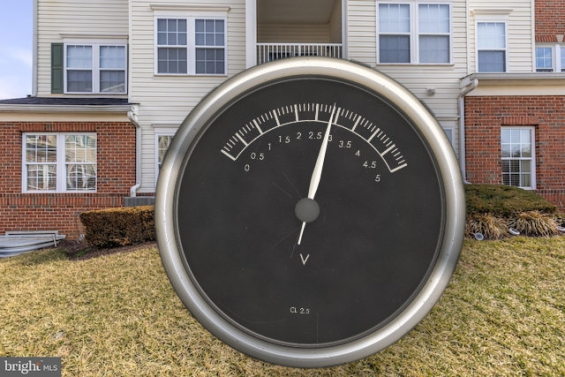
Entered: 2.9 V
